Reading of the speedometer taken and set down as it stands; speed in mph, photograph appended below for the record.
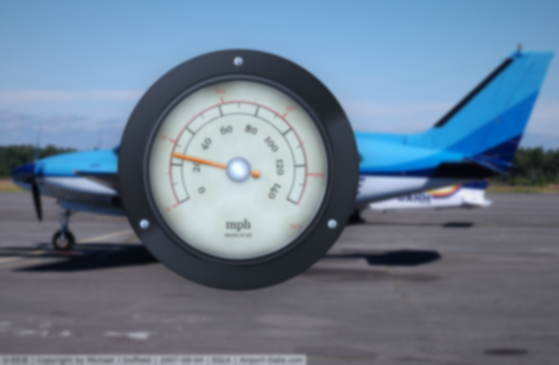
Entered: 25 mph
